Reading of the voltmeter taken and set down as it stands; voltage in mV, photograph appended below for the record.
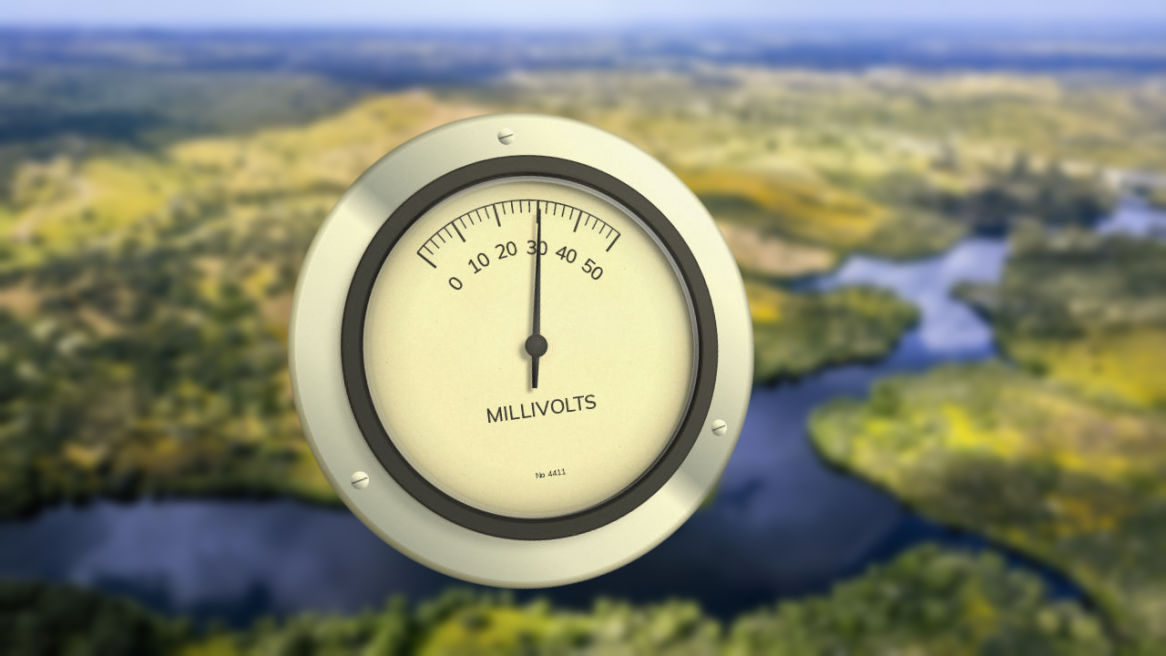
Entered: 30 mV
